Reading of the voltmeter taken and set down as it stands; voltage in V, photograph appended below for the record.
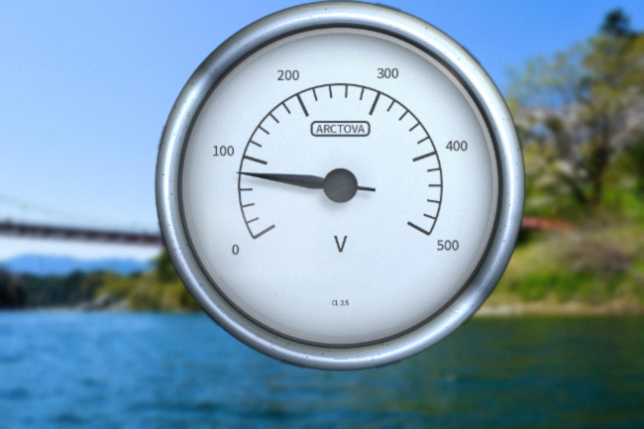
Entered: 80 V
